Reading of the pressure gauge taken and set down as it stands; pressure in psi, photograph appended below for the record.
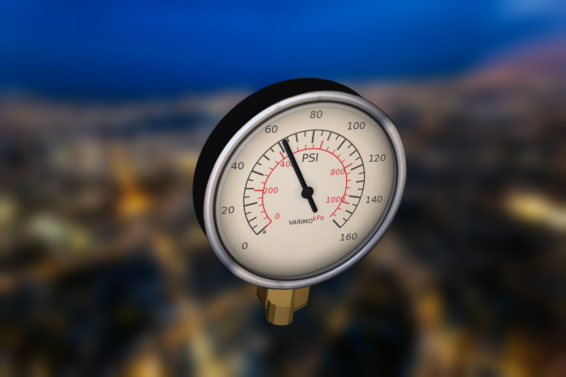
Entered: 62.5 psi
